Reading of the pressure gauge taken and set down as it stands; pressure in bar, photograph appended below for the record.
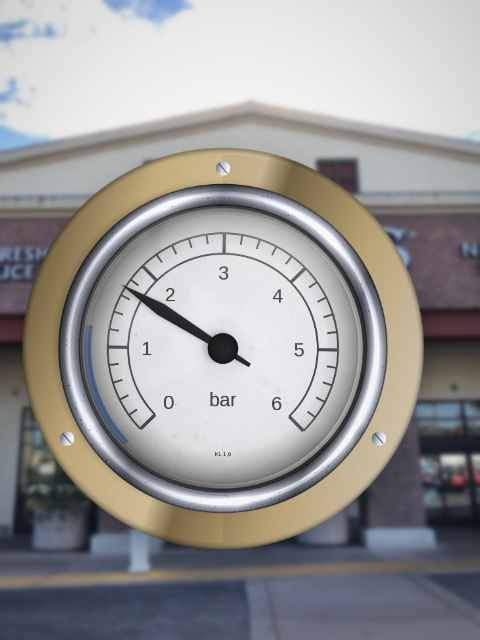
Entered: 1.7 bar
